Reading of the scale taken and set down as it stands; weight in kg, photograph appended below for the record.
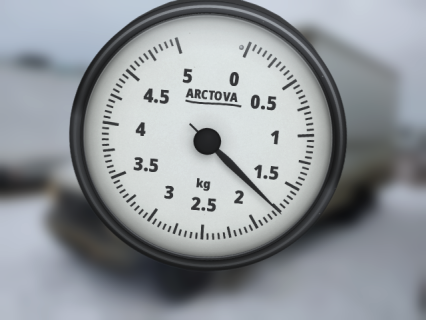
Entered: 1.75 kg
